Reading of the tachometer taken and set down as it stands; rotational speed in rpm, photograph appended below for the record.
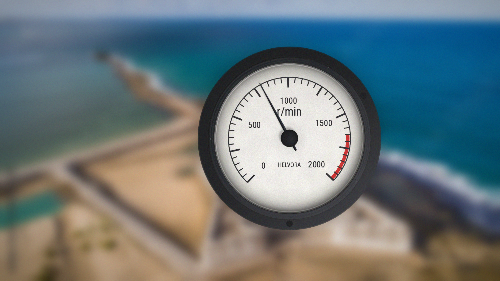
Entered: 800 rpm
